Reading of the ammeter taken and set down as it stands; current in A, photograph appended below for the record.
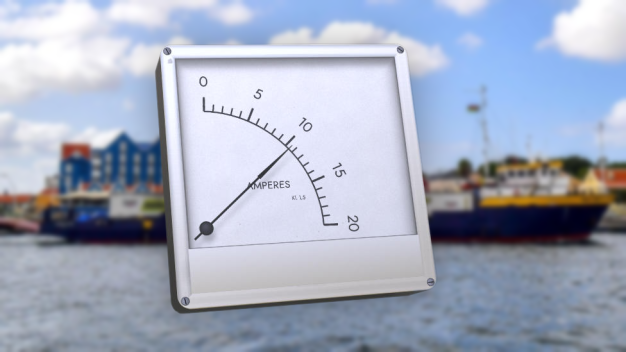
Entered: 10.5 A
